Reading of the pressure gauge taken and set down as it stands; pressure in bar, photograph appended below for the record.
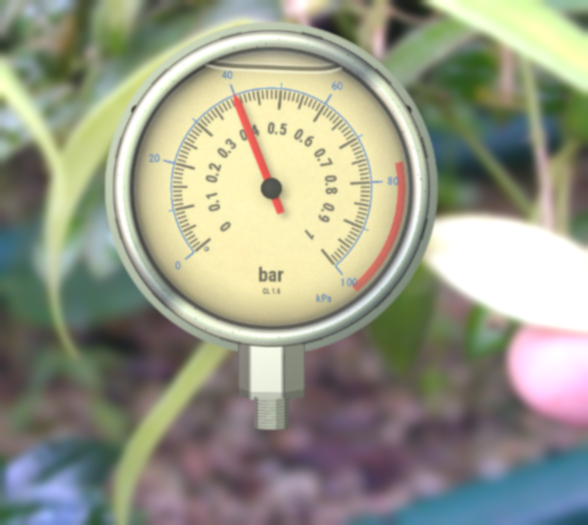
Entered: 0.4 bar
